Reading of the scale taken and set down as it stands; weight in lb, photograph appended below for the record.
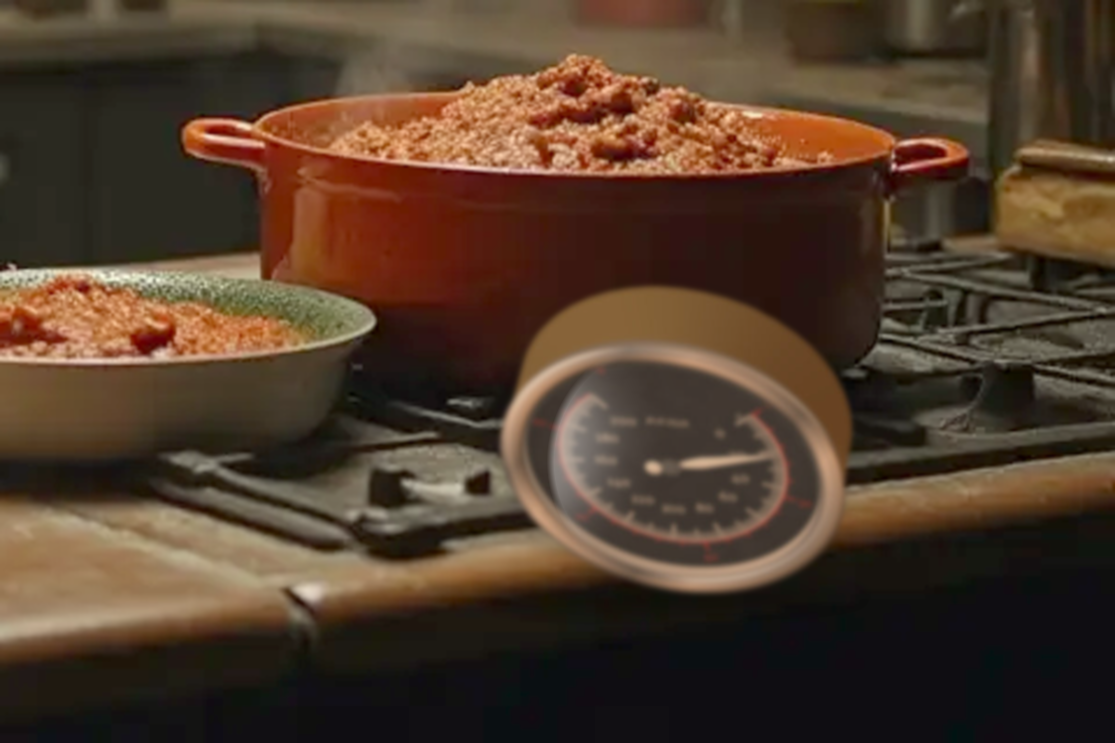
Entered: 20 lb
